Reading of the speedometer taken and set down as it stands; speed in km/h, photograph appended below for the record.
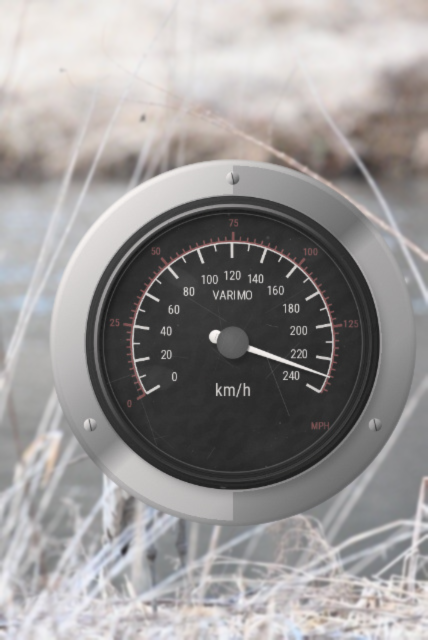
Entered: 230 km/h
